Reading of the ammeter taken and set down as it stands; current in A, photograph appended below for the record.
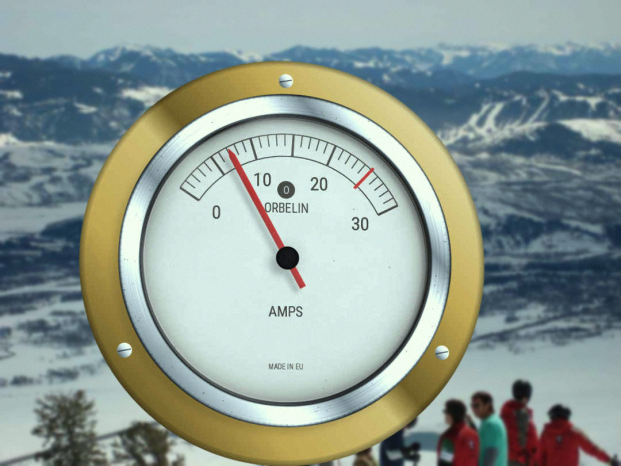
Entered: 7 A
